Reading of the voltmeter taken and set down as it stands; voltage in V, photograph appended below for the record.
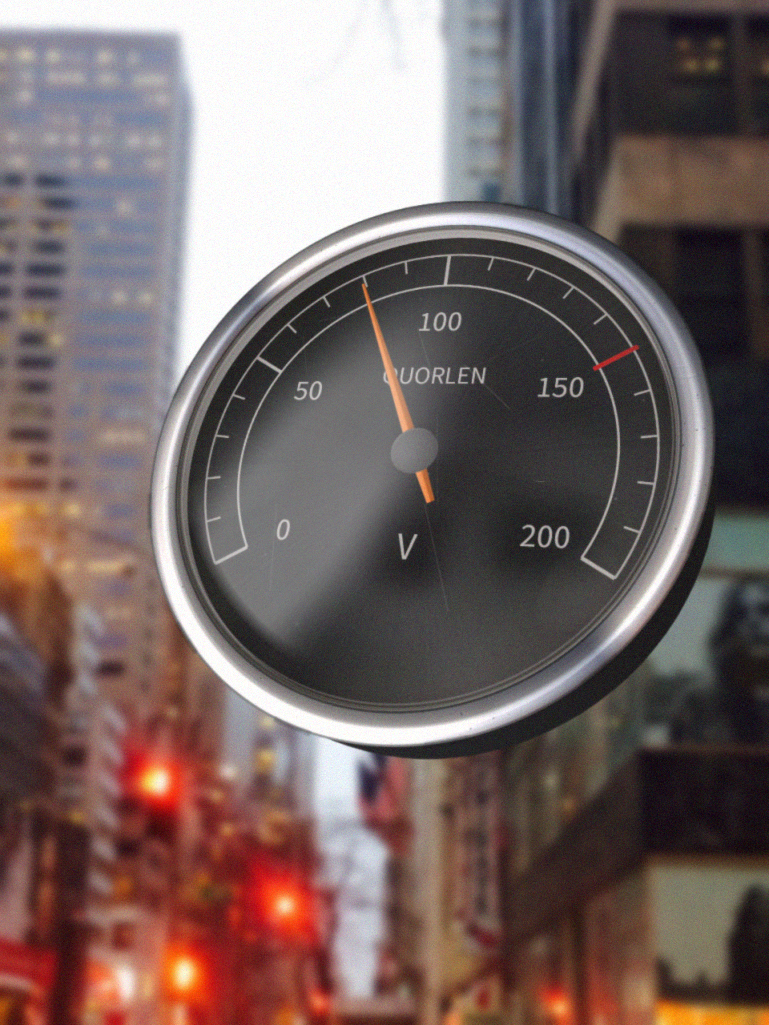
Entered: 80 V
